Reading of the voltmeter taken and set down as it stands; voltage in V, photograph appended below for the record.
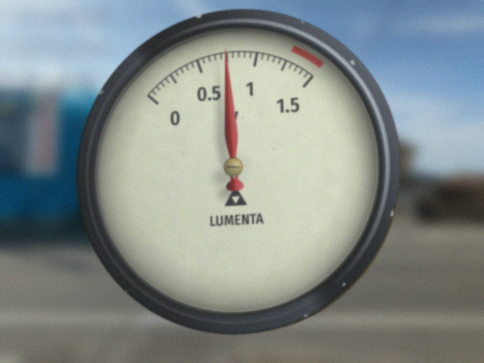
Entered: 0.75 V
